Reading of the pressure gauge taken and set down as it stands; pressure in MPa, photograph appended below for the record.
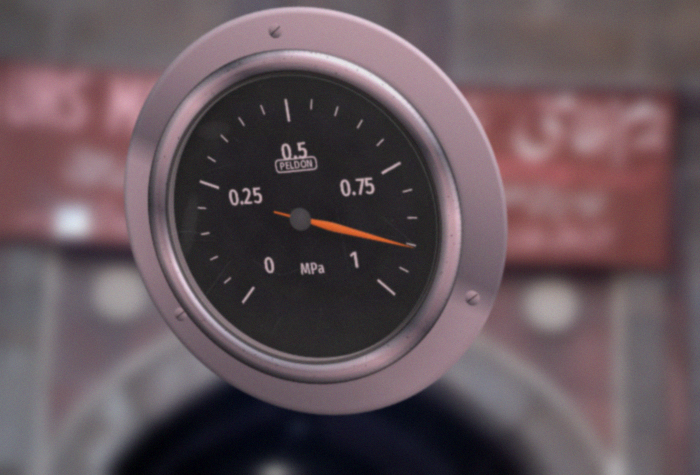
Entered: 0.9 MPa
